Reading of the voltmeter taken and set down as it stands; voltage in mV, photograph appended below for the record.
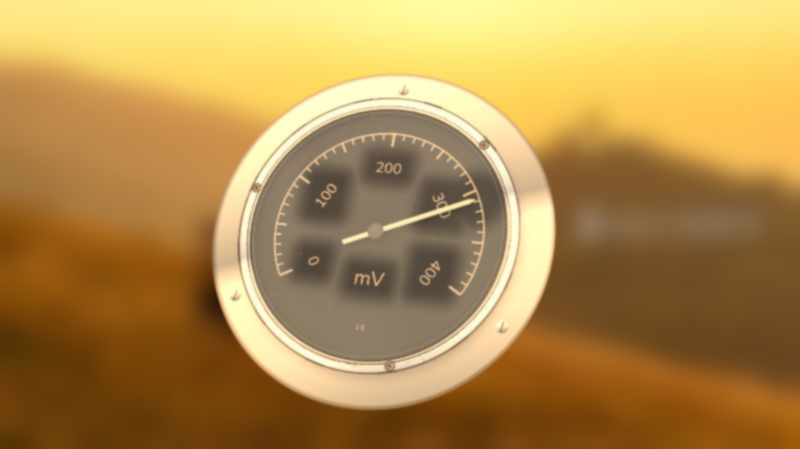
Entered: 310 mV
